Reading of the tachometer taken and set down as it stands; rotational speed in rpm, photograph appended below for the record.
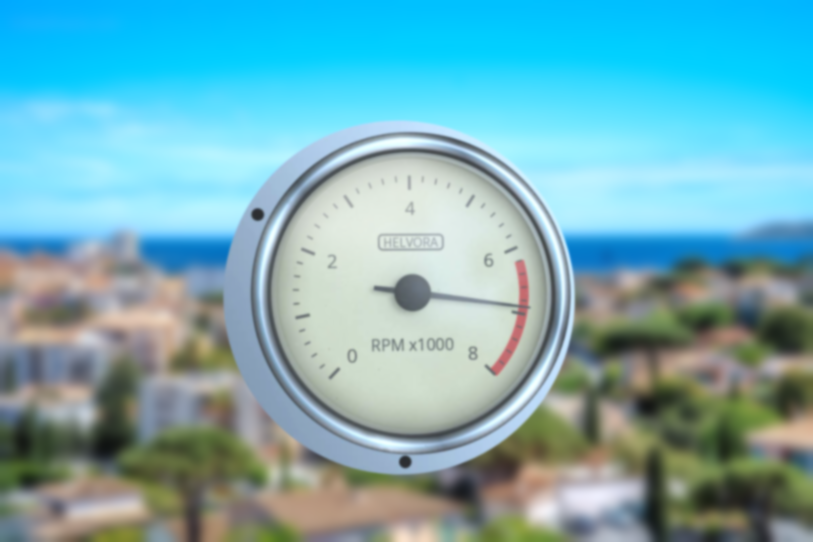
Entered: 6900 rpm
